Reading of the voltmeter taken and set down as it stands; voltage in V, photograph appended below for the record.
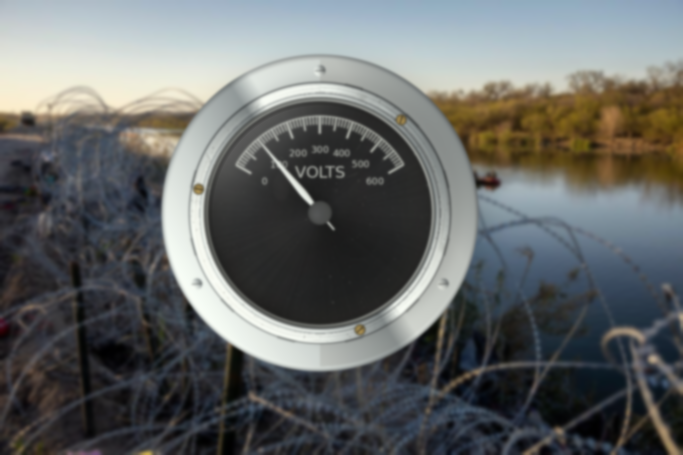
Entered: 100 V
